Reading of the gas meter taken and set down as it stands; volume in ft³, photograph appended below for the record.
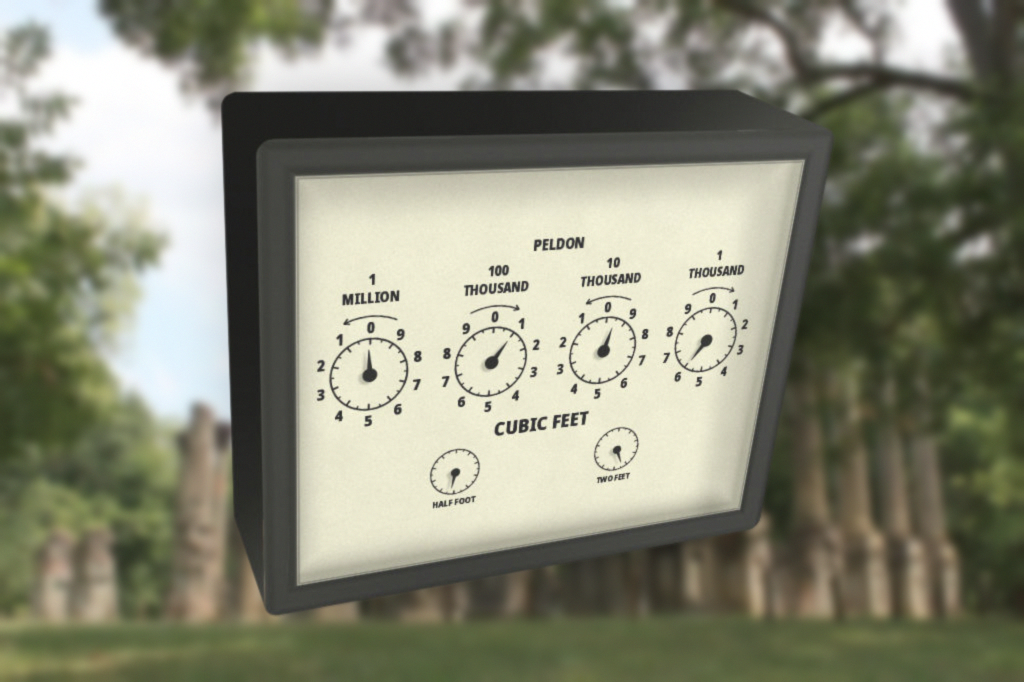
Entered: 9600 ft³
